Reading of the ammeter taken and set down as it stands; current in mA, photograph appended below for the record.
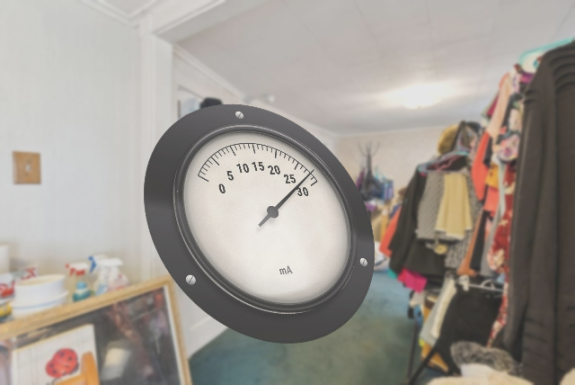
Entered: 28 mA
